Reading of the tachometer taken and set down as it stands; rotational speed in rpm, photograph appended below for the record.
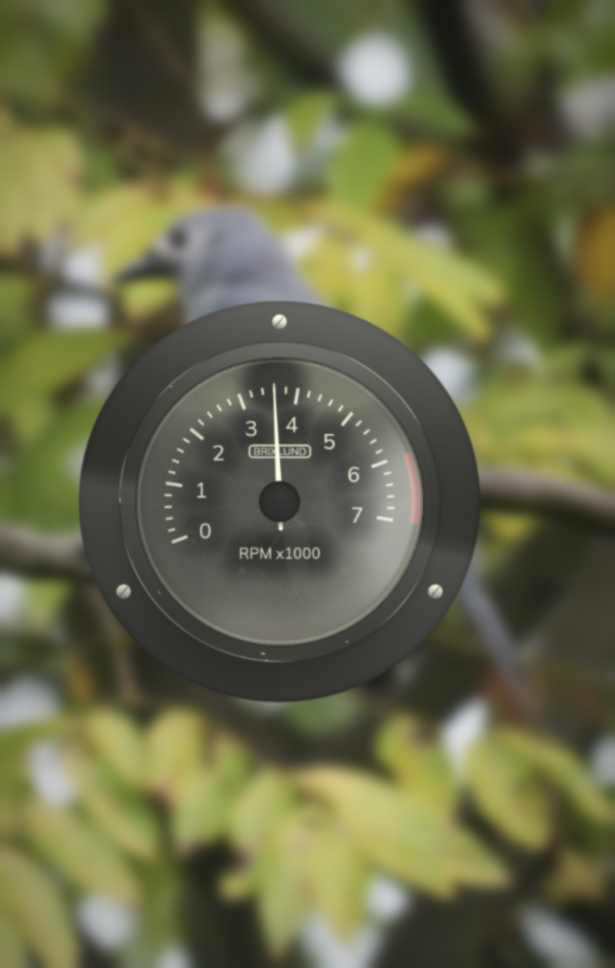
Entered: 3600 rpm
